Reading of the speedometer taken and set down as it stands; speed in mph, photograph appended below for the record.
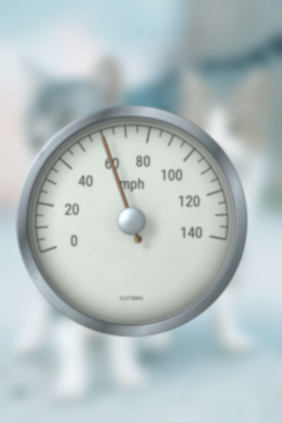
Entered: 60 mph
